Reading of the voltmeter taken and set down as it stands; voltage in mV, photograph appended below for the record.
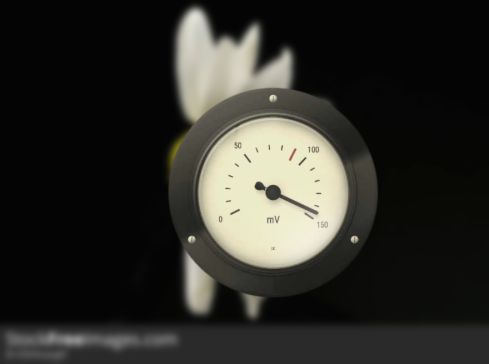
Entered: 145 mV
